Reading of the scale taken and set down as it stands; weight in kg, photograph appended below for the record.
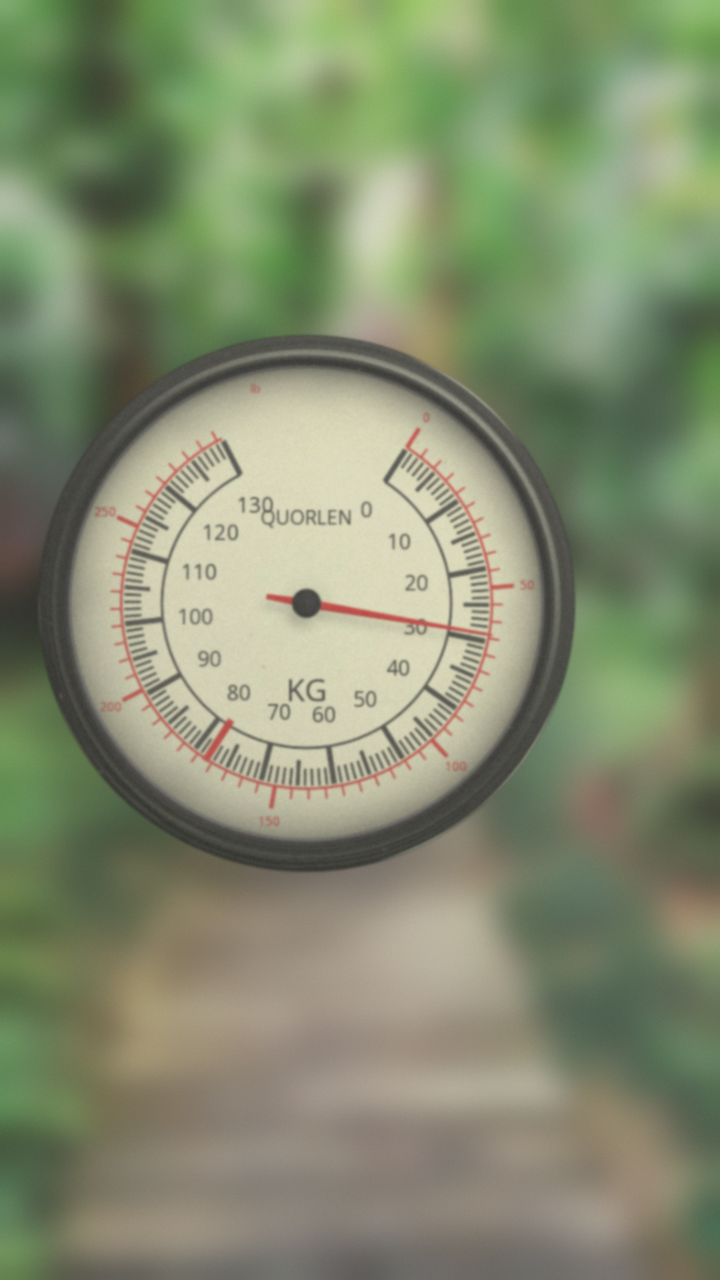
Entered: 29 kg
